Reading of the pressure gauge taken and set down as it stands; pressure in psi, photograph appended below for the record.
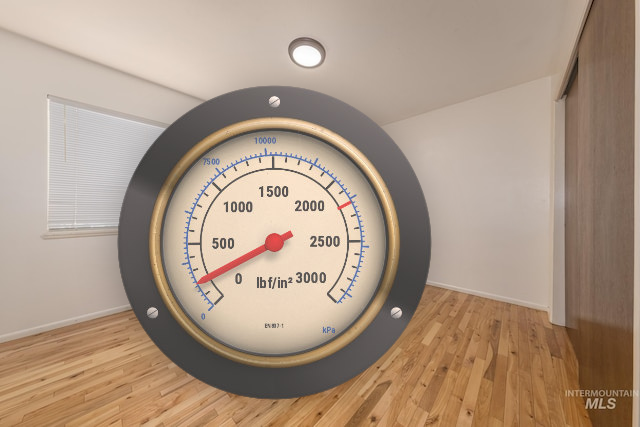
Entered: 200 psi
